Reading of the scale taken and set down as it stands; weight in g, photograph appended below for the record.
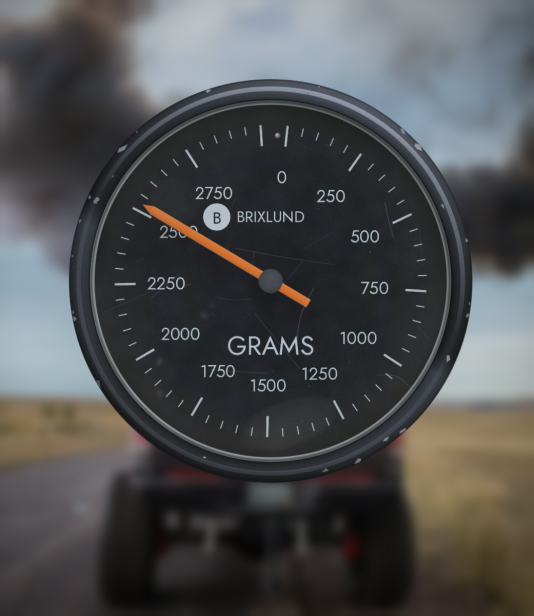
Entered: 2525 g
